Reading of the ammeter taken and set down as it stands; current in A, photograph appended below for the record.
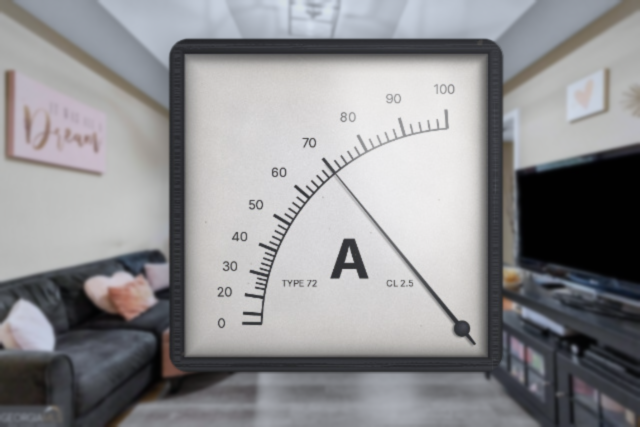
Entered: 70 A
